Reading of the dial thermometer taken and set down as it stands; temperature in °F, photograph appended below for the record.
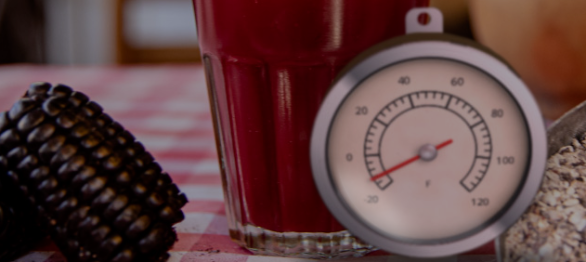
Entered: -12 °F
